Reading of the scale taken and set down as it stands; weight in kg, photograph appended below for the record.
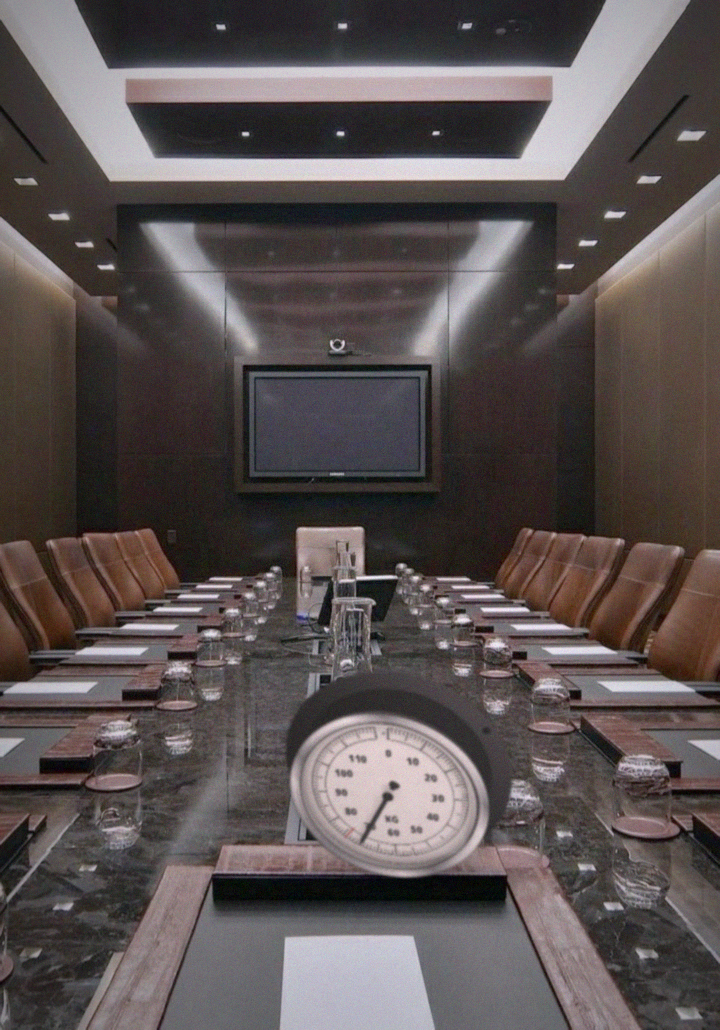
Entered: 70 kg
